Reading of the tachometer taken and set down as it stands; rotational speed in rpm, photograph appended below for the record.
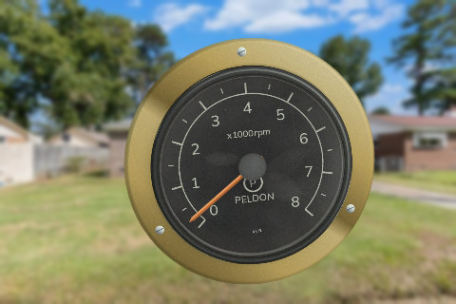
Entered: 250 rpm
